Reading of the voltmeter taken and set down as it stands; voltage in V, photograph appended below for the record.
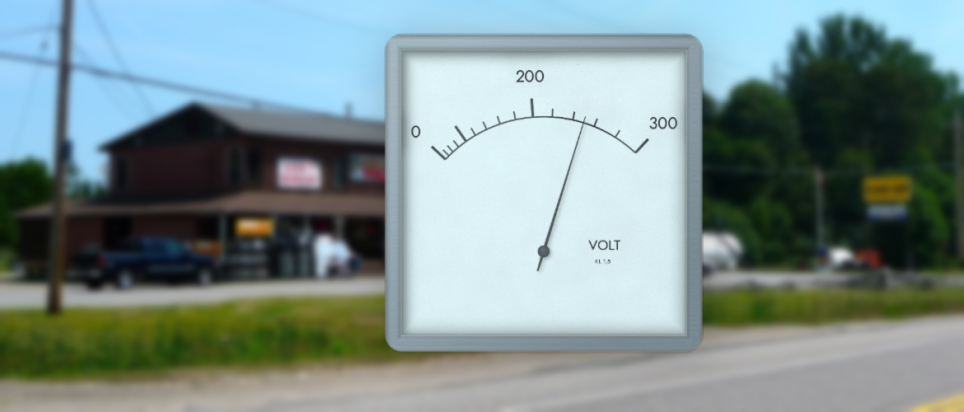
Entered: 250 V
